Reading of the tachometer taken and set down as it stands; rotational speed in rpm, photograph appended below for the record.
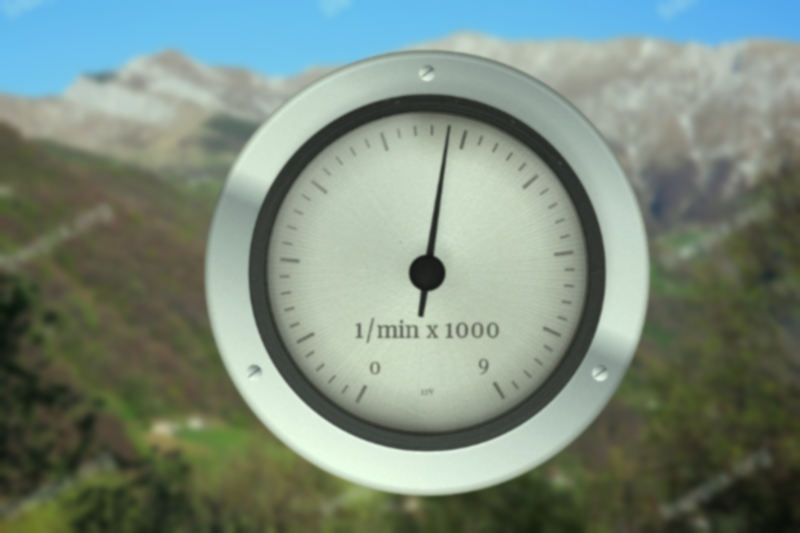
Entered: 4800 rpm
